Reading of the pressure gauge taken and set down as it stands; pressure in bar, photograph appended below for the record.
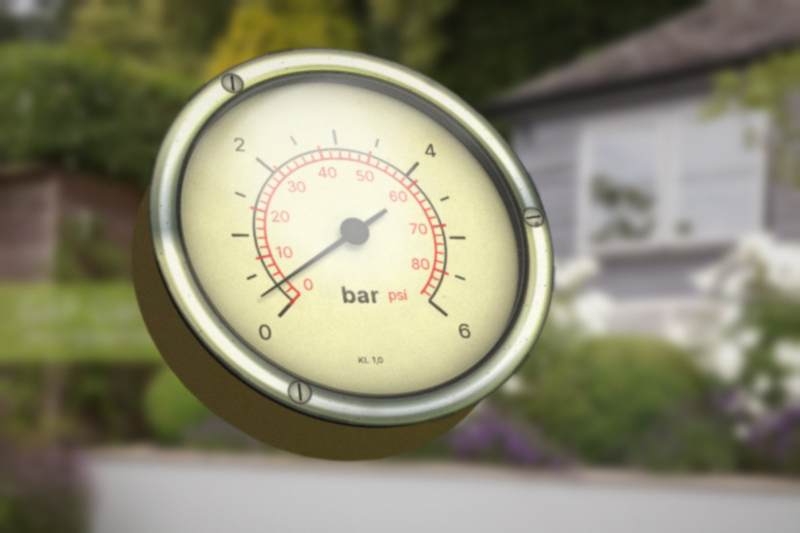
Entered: 0.25 bar
